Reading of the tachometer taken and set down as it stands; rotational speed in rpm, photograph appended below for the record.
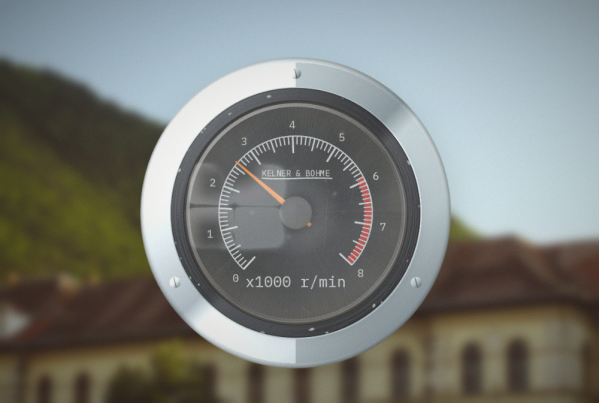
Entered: 2600 rpm
